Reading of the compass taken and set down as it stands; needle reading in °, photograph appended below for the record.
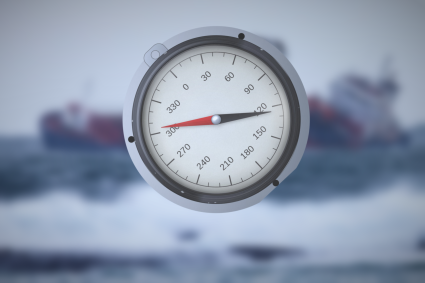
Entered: 305 °
